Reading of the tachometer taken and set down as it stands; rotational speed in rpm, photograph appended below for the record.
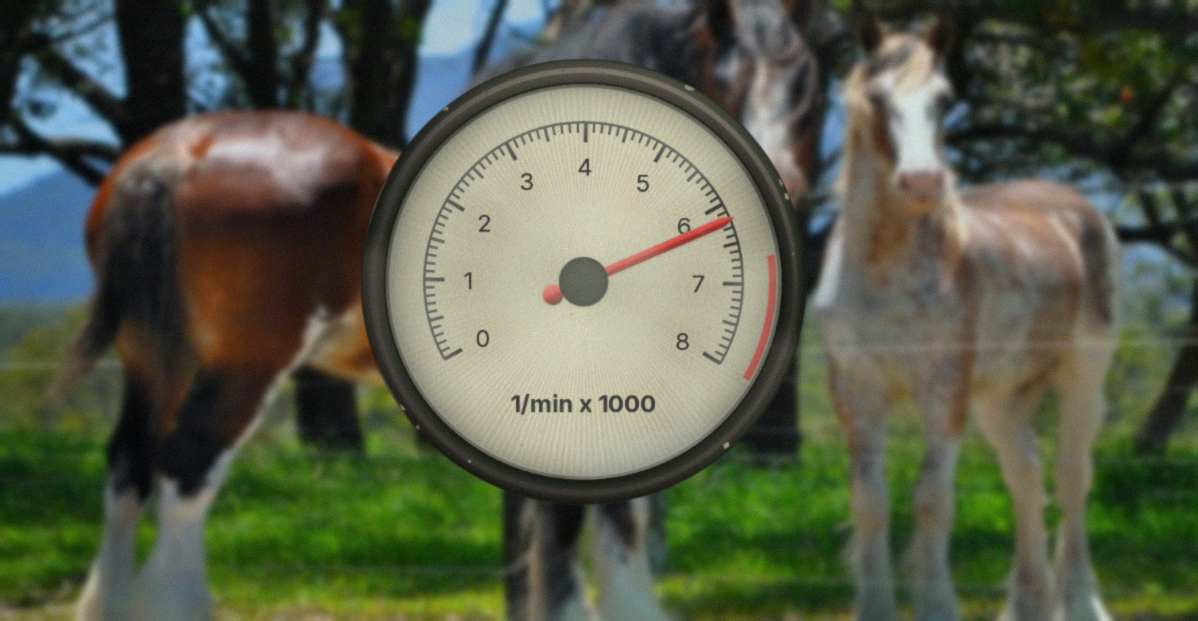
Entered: 6200 rpm
